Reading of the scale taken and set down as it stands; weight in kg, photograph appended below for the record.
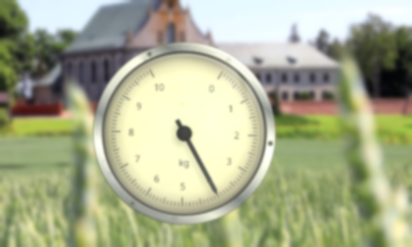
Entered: 4 kg
